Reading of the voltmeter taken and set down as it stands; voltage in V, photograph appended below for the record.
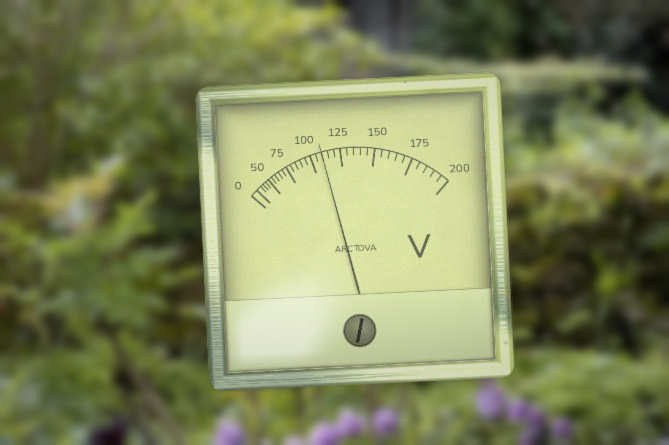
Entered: 110 V
